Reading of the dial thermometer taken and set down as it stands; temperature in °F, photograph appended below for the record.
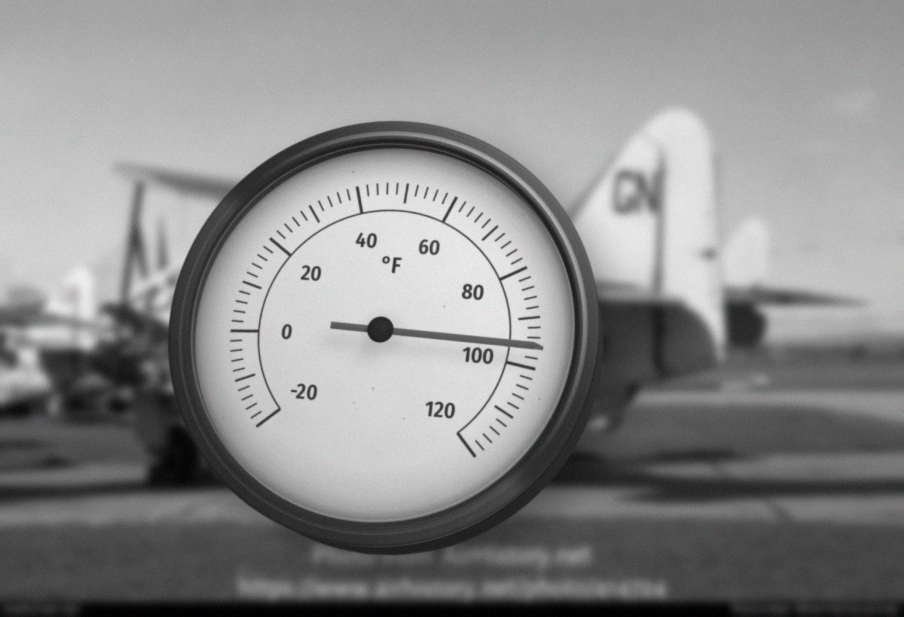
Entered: 96 °F
